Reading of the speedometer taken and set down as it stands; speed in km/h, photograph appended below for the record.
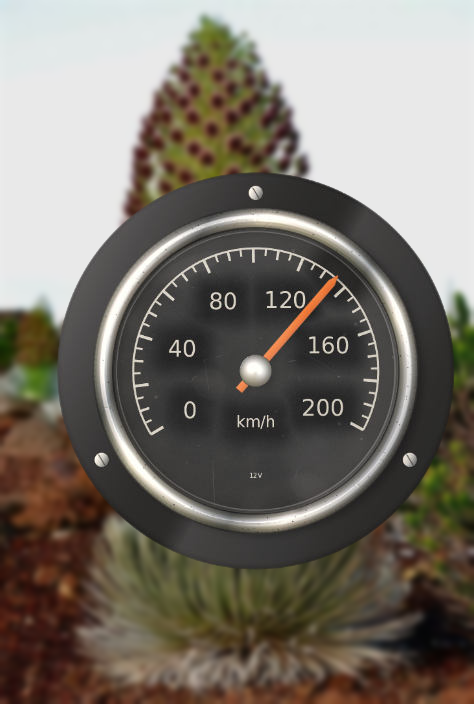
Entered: 135 km/h
